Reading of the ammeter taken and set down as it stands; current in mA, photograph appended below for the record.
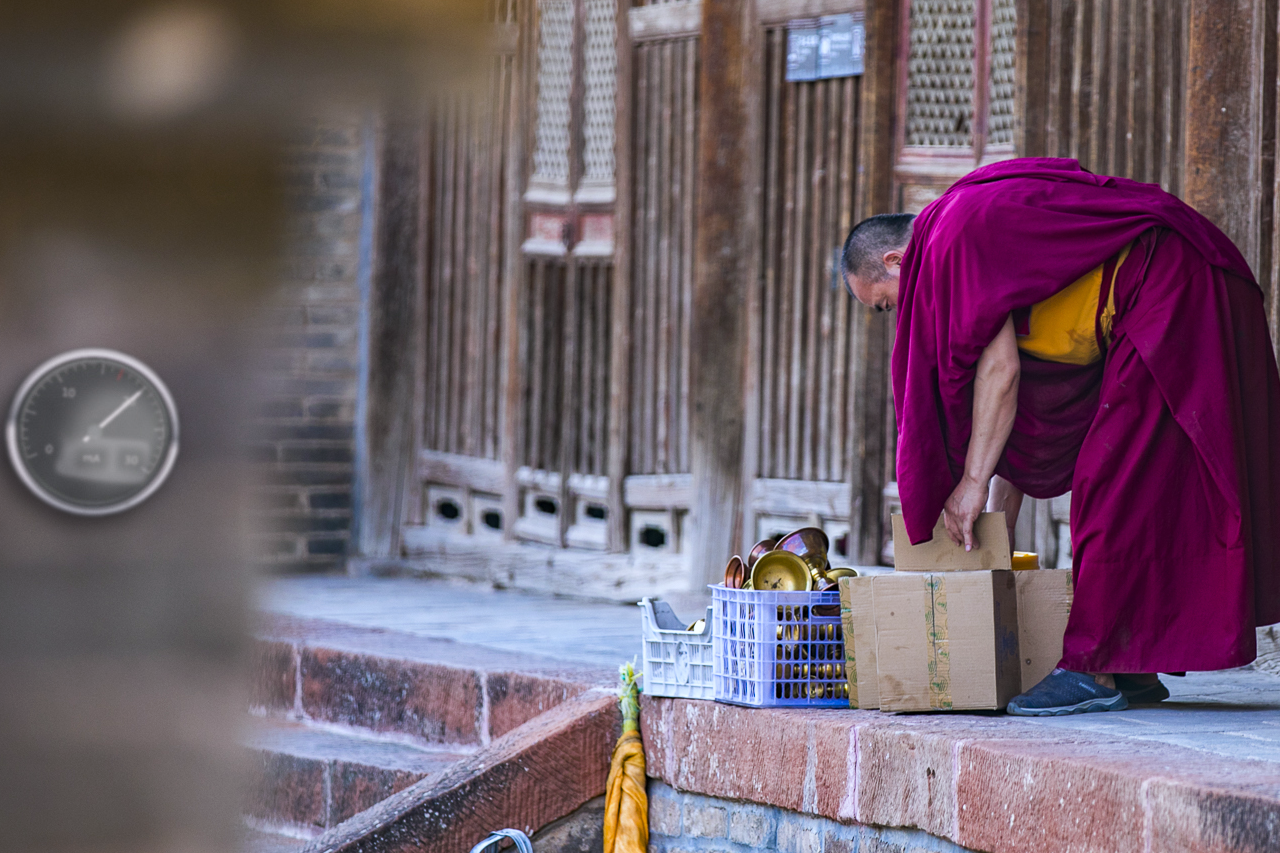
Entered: 20 mA
